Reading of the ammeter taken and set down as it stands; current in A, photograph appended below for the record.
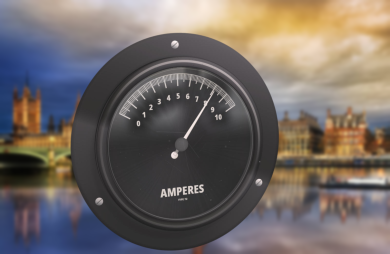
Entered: 8 A
